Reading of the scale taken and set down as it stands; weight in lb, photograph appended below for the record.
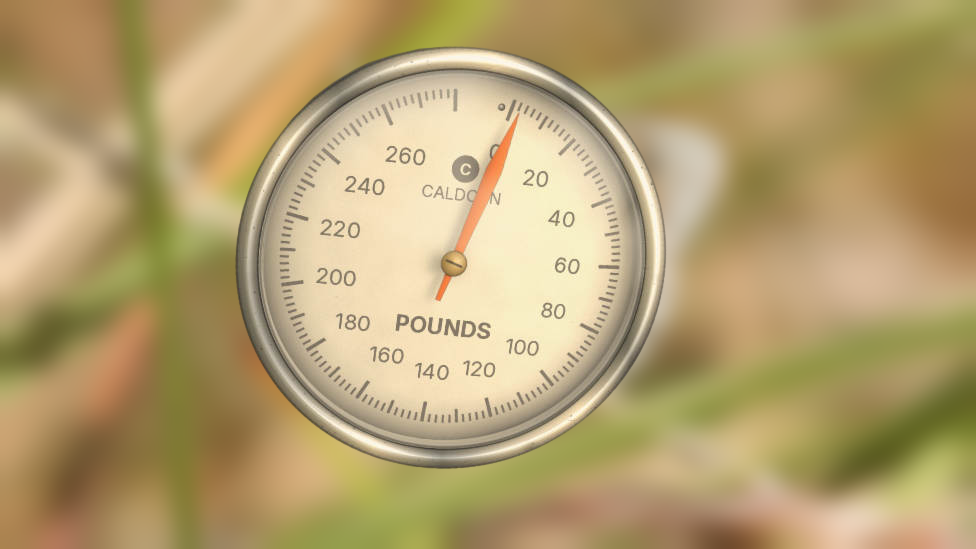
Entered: 2 lb
